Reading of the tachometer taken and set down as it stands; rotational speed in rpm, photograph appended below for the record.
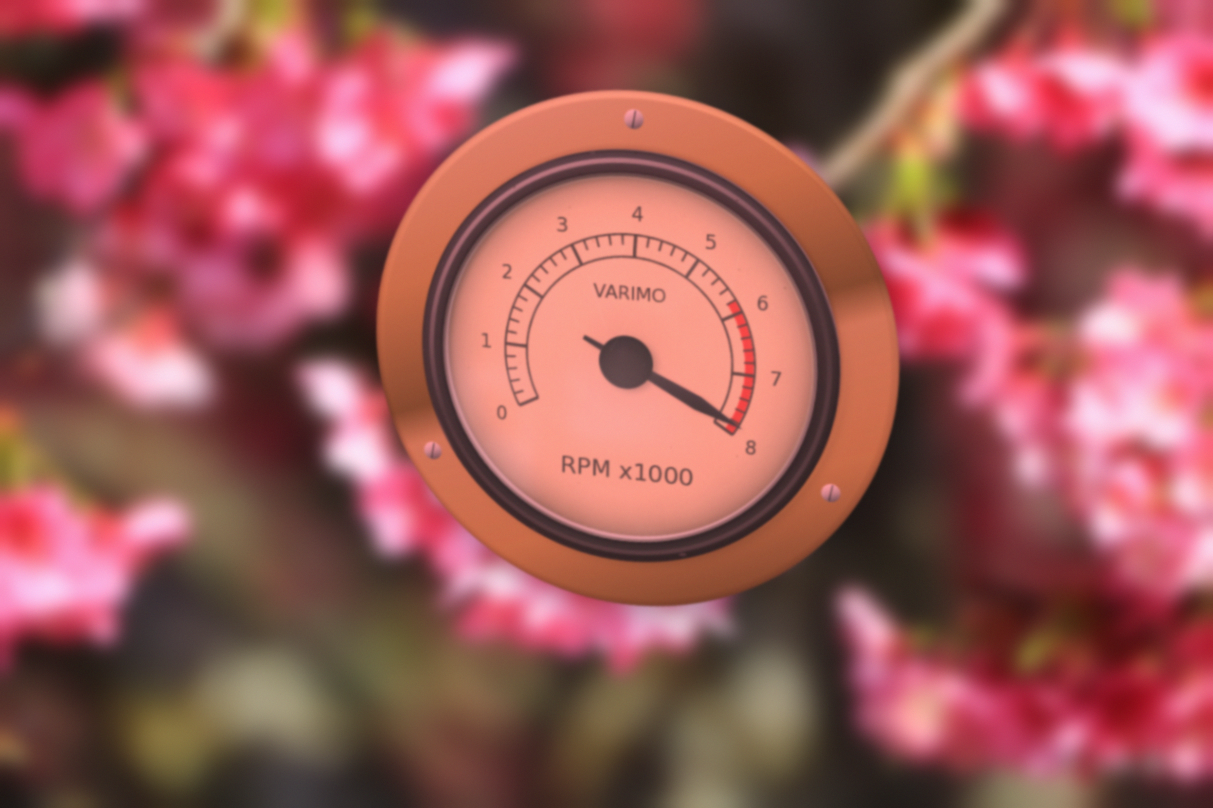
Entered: 7800 rpm
